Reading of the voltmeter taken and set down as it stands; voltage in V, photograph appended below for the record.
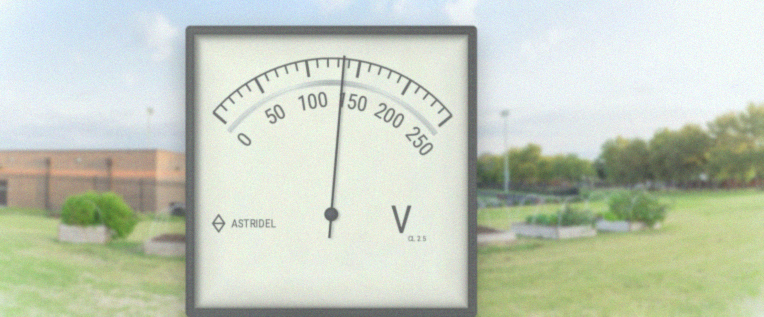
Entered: 135 V
